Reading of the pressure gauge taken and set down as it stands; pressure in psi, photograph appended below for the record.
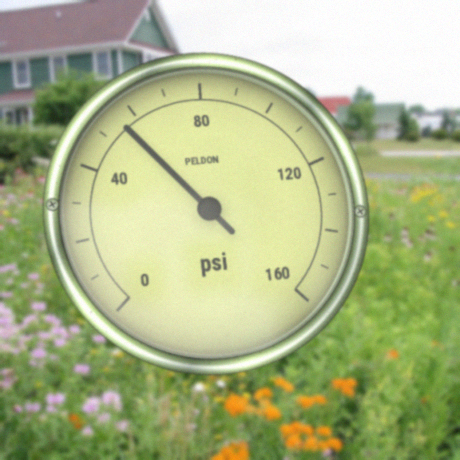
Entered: 55 psi
